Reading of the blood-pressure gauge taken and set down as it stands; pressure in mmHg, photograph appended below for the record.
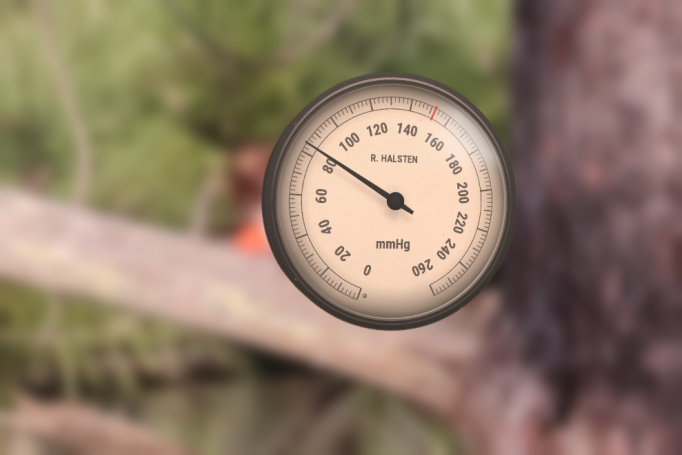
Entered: 84 mmHg
